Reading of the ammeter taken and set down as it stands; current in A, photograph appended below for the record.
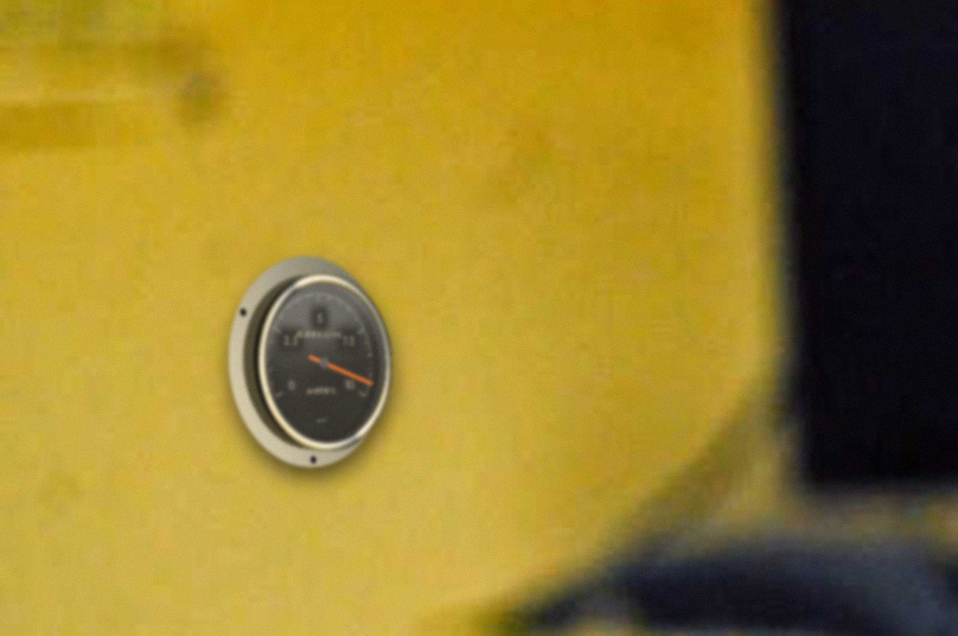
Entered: 9.5 A
